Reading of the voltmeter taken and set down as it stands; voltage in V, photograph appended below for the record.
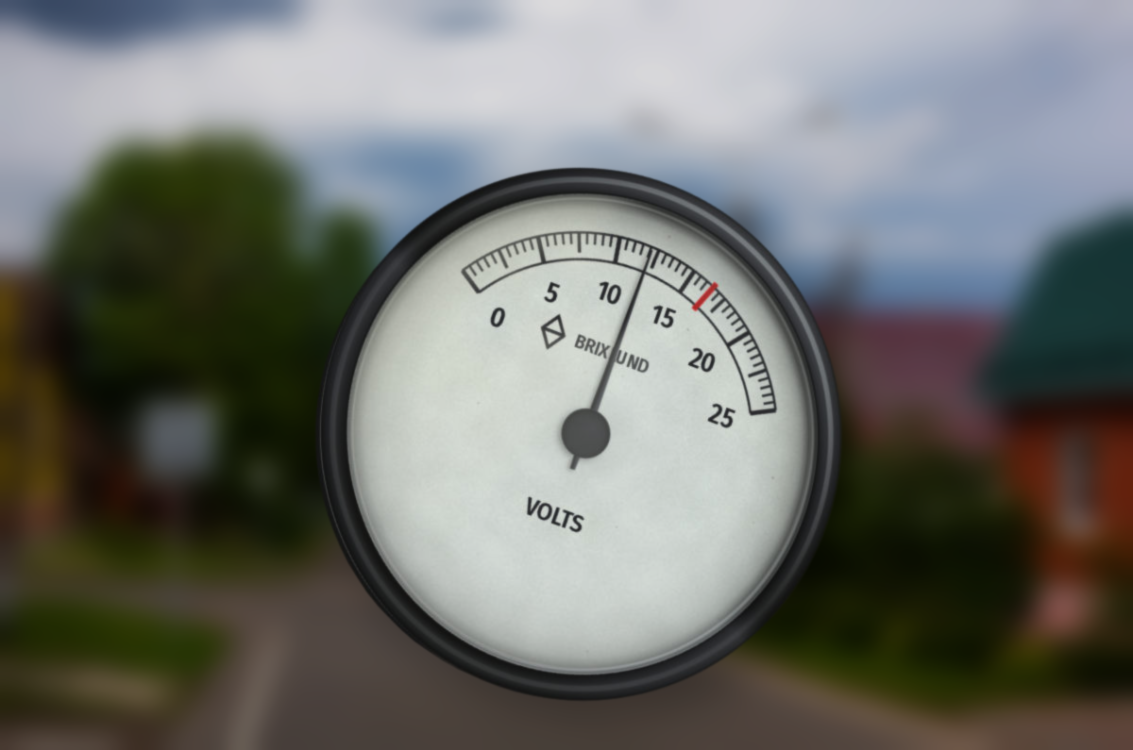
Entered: 12 V
